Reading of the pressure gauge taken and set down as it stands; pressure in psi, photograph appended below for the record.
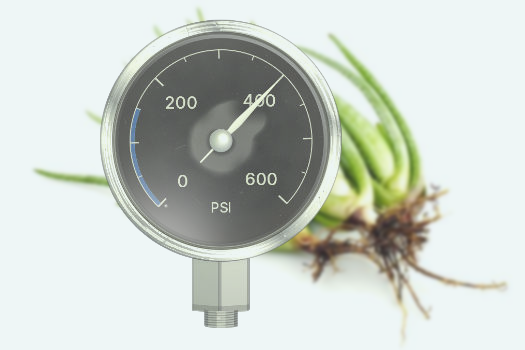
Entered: 400 psi
